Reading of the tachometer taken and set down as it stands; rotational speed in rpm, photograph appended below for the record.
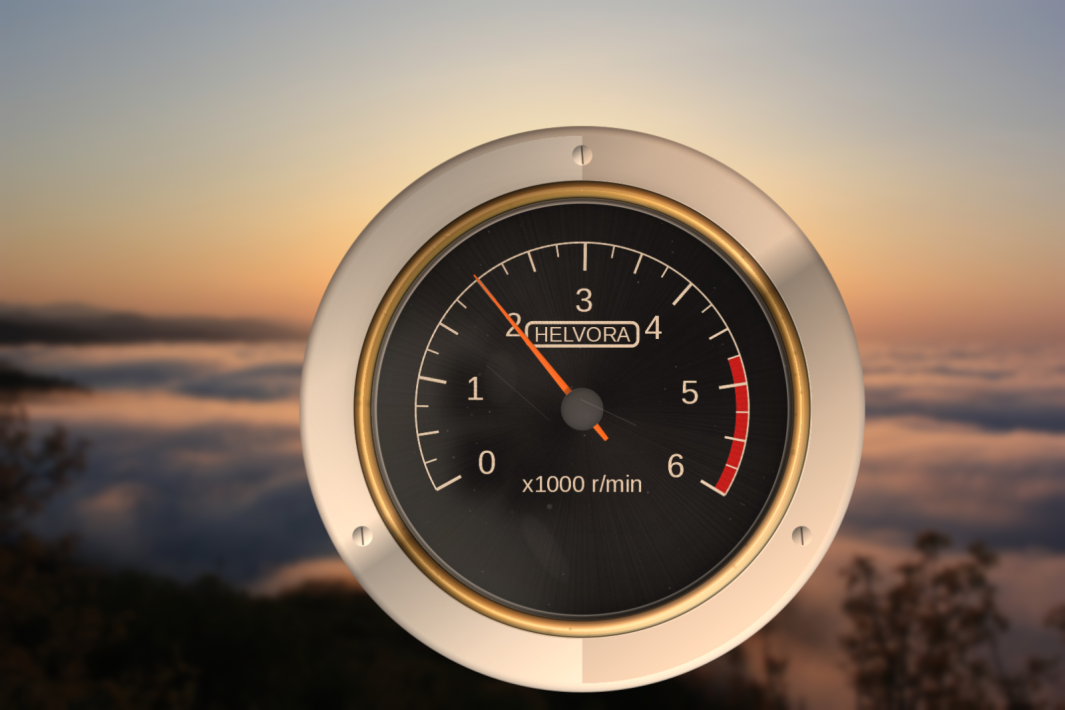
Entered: 2000 rpm
